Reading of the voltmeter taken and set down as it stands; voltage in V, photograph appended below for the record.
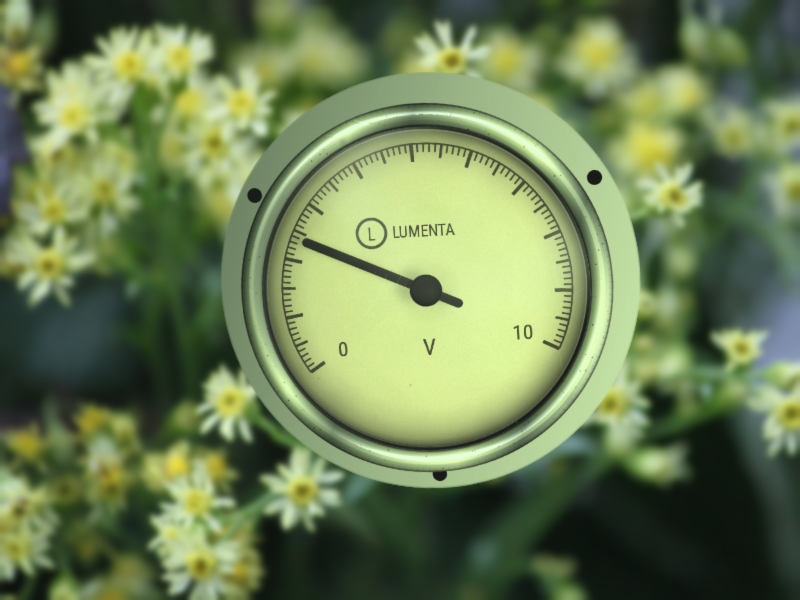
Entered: 2.4 V
